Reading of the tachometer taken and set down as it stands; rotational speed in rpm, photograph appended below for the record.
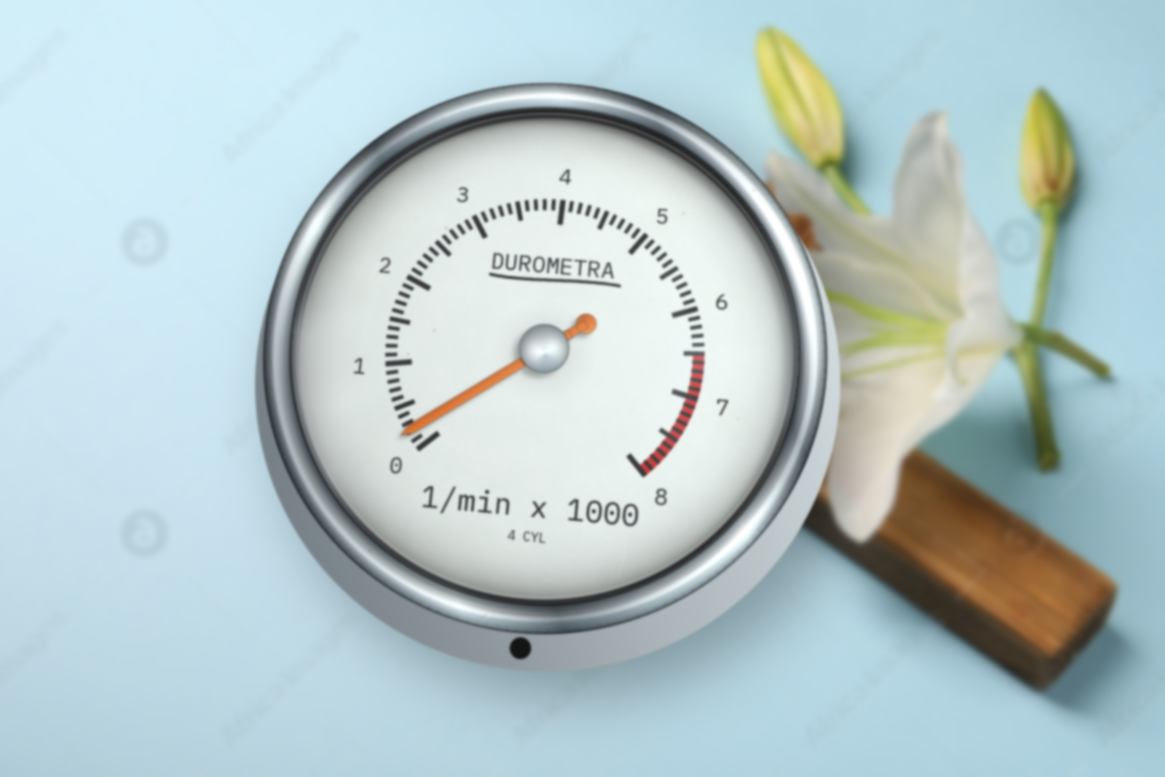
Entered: 200 rpm
